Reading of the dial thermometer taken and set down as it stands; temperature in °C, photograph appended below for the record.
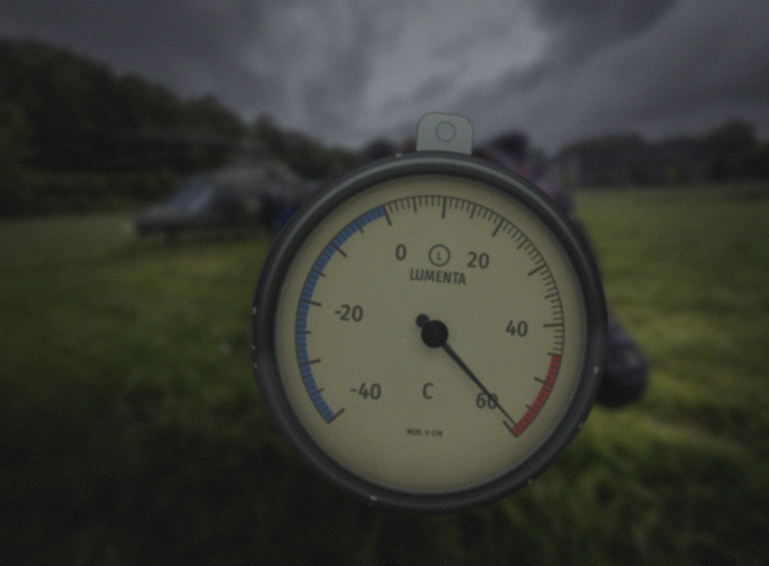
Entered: 59 °C
